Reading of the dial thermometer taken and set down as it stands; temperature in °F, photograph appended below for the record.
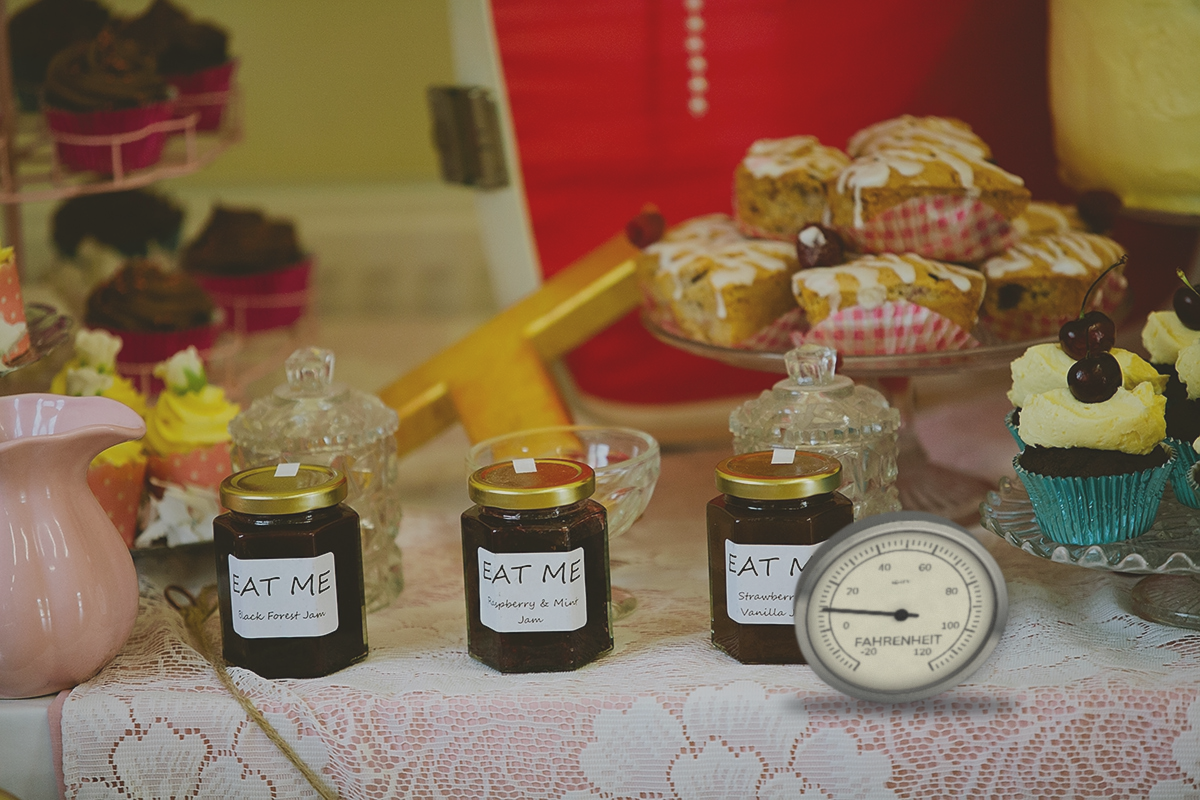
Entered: 10 °F
